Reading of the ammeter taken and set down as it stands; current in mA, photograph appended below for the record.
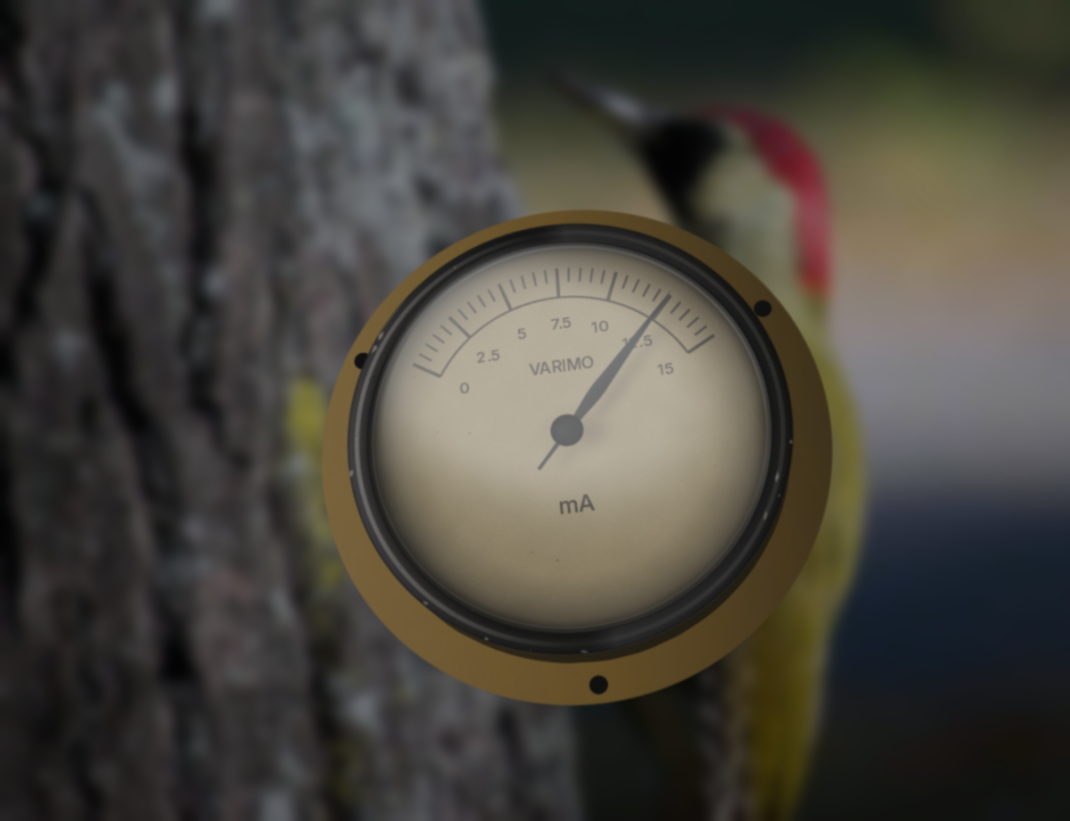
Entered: 12.5 mA
